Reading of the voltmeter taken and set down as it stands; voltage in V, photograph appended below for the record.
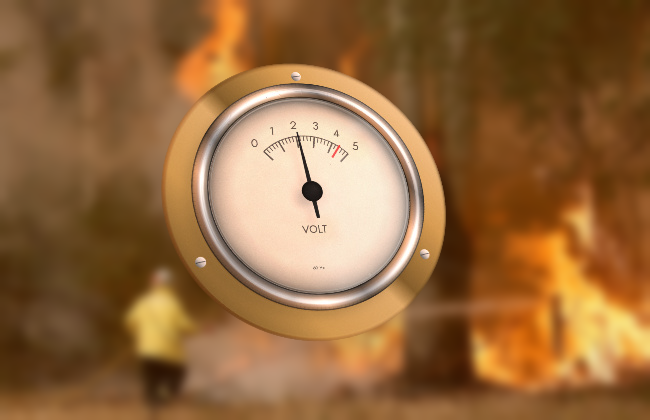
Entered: 2 V
